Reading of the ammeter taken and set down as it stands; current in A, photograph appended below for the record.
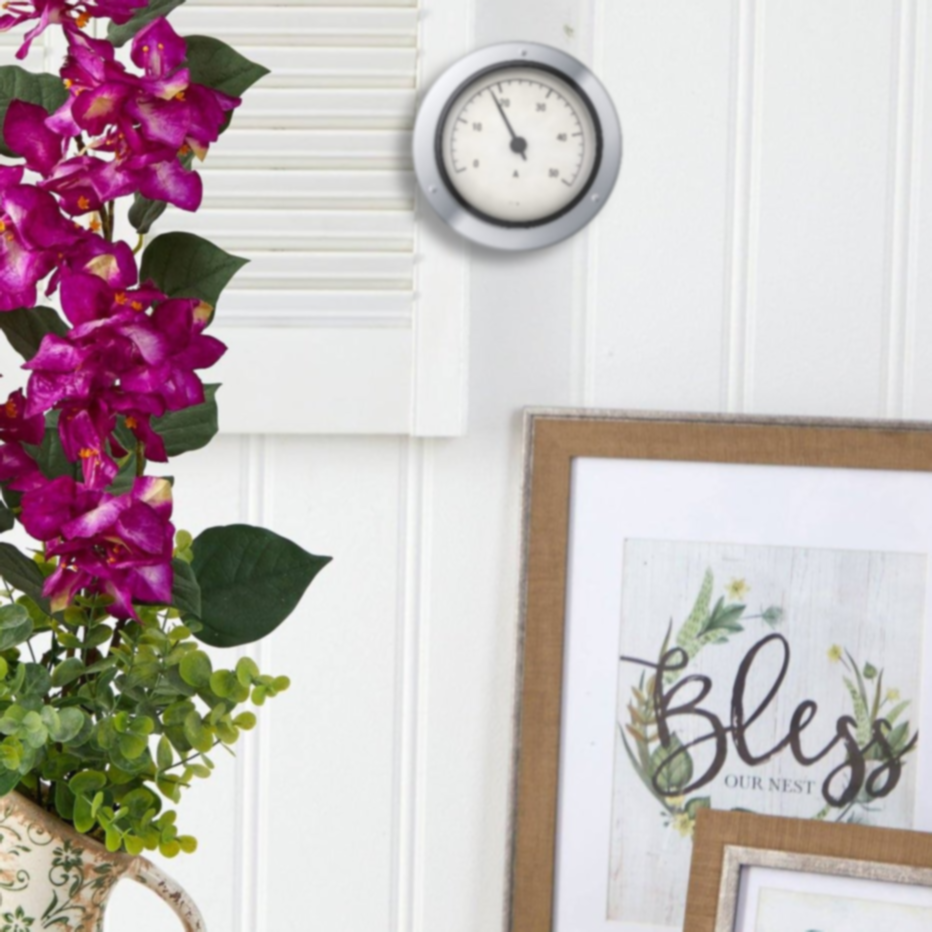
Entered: 18 A
